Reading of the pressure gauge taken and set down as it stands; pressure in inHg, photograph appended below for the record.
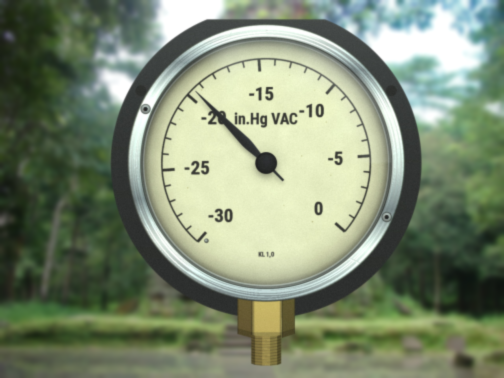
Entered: -19.5 inHg
